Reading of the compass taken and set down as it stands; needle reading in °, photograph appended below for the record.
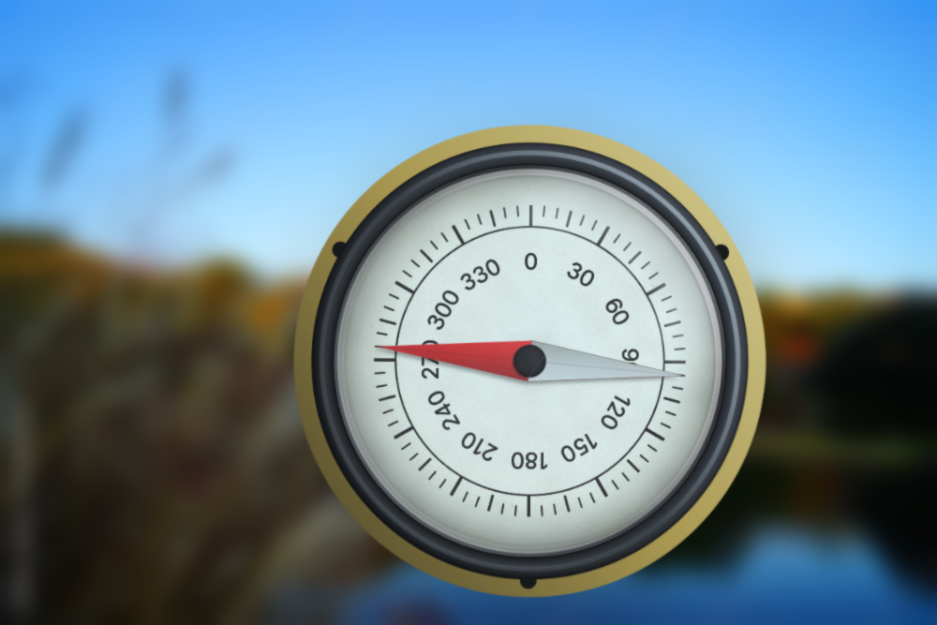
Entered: 275 °
